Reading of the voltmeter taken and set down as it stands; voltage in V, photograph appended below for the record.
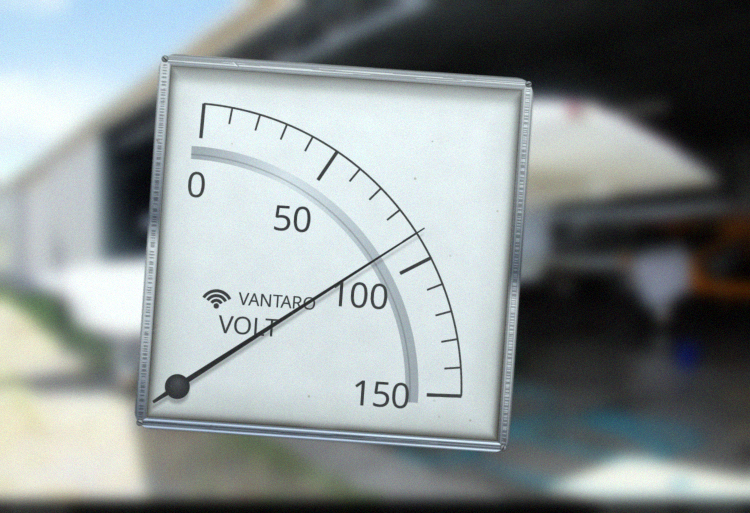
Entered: 90 V
